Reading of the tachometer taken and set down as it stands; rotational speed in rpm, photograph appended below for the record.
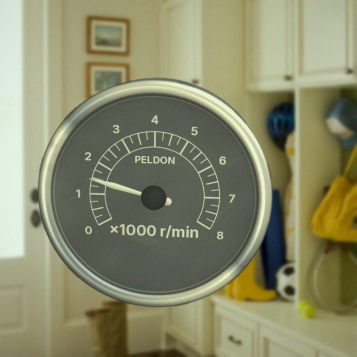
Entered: 1500 rpm
